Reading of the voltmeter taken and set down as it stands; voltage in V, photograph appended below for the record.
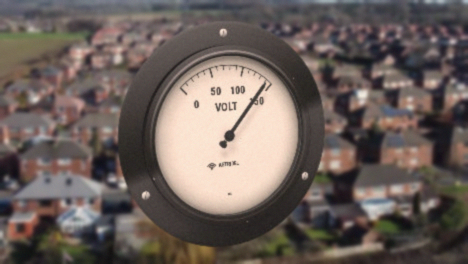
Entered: 140 V
